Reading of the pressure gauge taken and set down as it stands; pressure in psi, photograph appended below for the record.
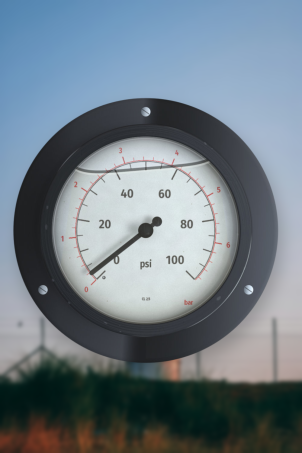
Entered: 2.5 psi
